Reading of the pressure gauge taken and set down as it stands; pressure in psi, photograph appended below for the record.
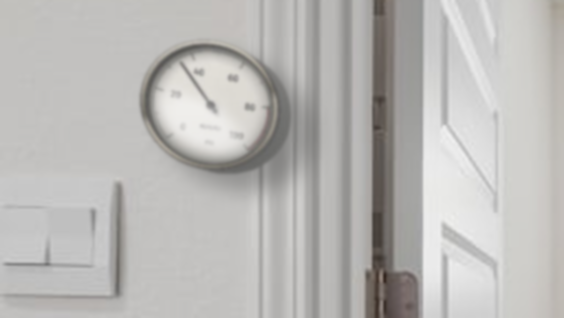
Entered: 35 psi
